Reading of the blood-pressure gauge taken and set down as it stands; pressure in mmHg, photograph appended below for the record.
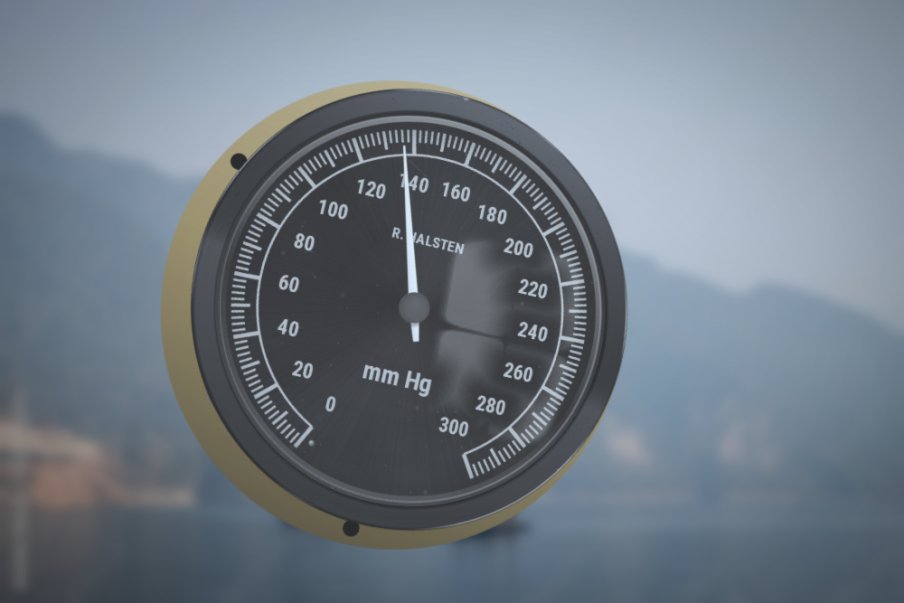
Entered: 136 mmHg
